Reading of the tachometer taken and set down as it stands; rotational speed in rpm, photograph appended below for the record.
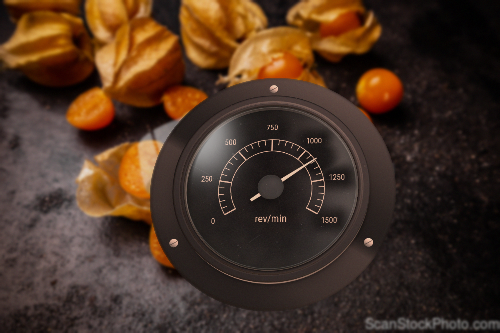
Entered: 1100 rpm
